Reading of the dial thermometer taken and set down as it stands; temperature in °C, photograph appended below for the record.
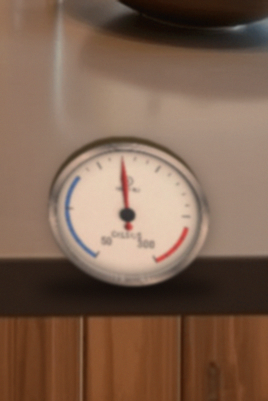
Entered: 170 °C
